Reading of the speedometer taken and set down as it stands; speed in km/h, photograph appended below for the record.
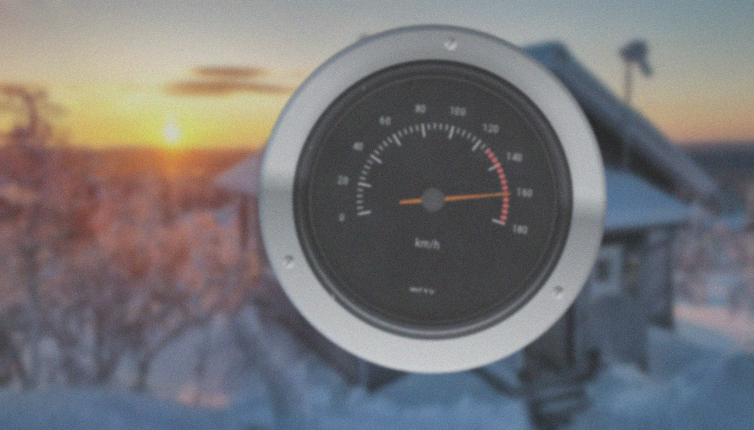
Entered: 160 km/h
